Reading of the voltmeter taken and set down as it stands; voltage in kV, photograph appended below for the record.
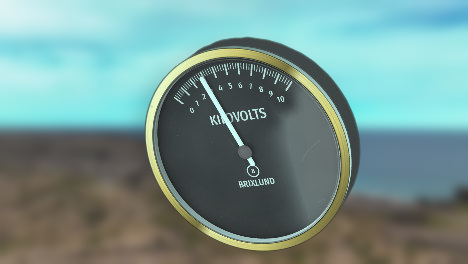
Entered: 3 kV
